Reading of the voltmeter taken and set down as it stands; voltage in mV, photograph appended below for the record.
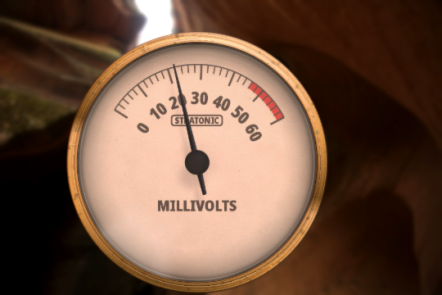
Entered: 22 mV
